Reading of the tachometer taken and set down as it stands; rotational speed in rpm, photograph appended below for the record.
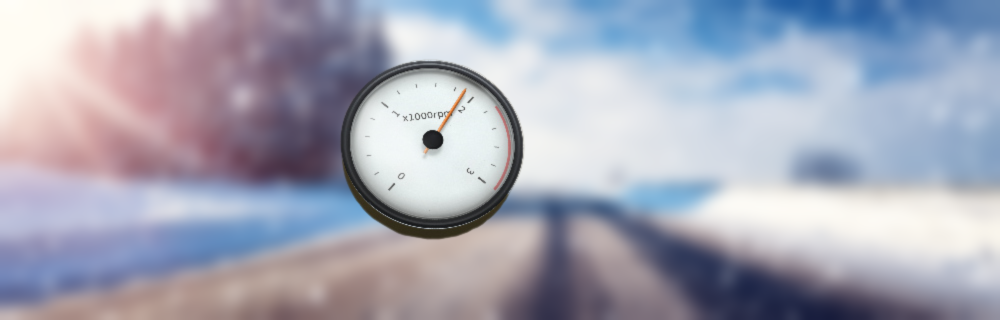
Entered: 1900 rpm
